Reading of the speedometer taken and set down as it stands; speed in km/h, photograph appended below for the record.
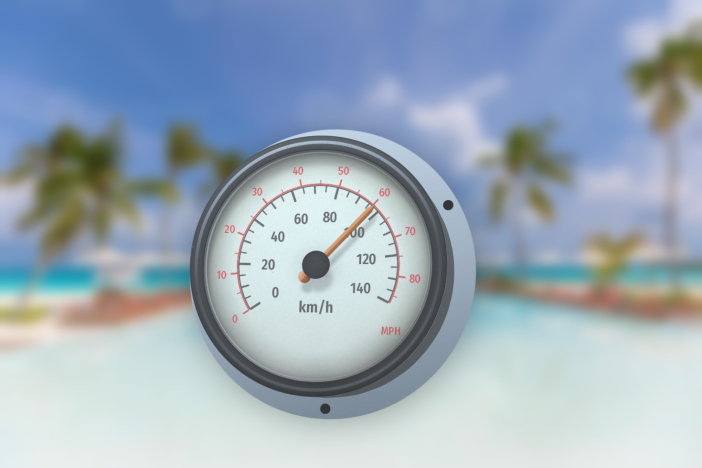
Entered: 97.5 km/h
